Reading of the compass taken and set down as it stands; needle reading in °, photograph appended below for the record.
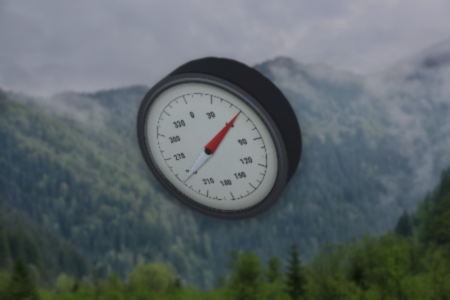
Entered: 60 °
